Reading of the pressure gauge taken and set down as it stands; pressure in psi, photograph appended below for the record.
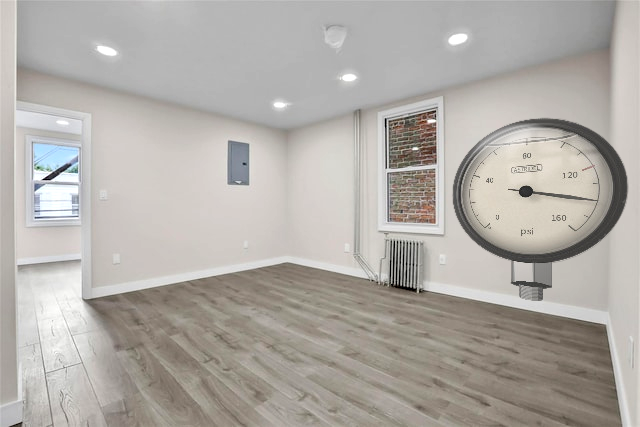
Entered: 140 psi
